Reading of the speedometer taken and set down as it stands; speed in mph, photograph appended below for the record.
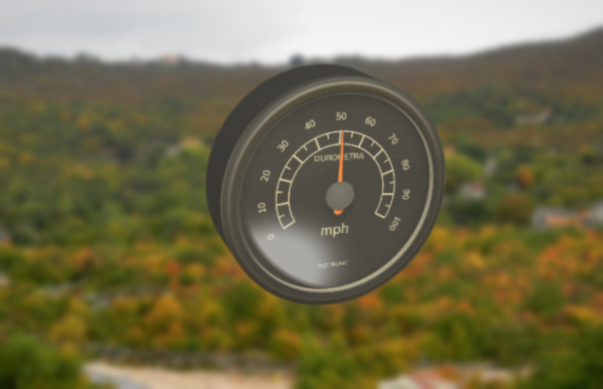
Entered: 50 mph
